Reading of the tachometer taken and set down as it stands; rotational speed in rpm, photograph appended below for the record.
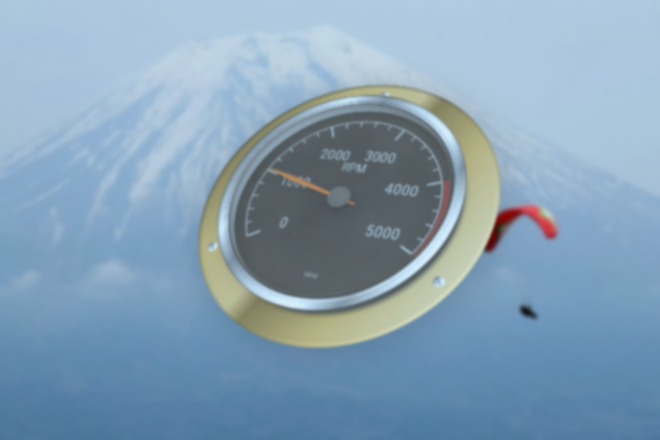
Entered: 1000 rpm
